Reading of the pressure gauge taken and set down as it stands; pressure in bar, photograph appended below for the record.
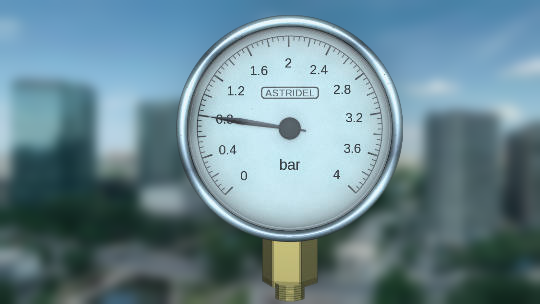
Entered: 0.8 bar
